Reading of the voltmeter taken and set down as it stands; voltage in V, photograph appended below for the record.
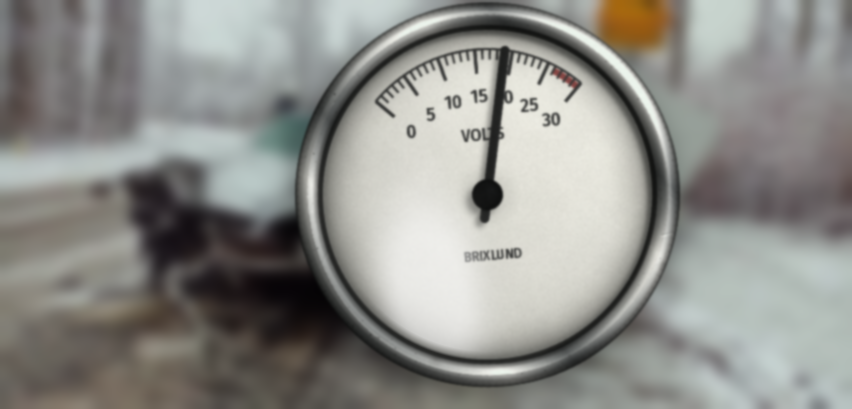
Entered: 19 V
